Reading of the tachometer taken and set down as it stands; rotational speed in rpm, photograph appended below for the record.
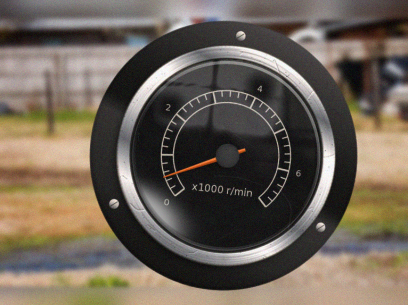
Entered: 500 rpm
